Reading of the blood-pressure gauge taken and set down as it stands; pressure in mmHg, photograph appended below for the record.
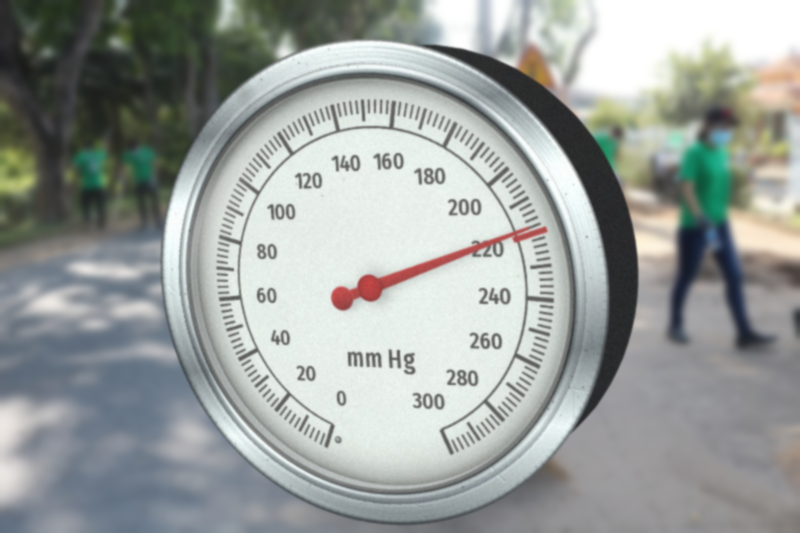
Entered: 218 mmHg
